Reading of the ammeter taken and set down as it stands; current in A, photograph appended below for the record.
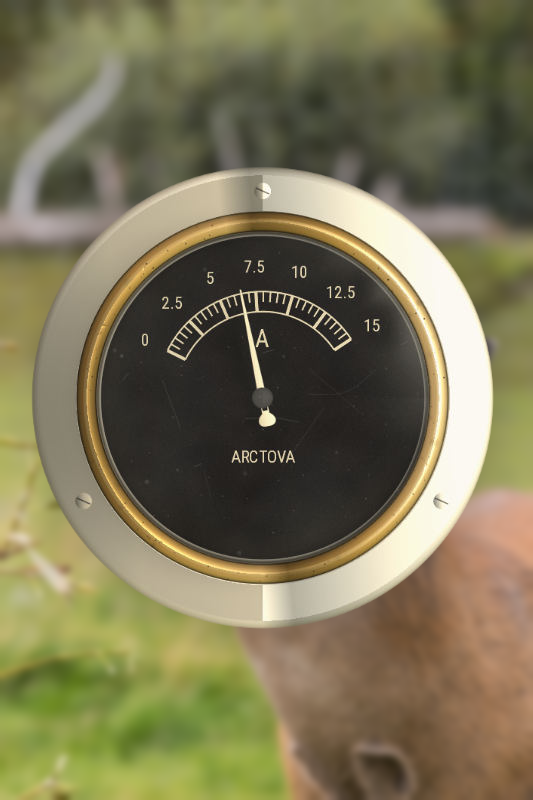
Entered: 6.5 A
